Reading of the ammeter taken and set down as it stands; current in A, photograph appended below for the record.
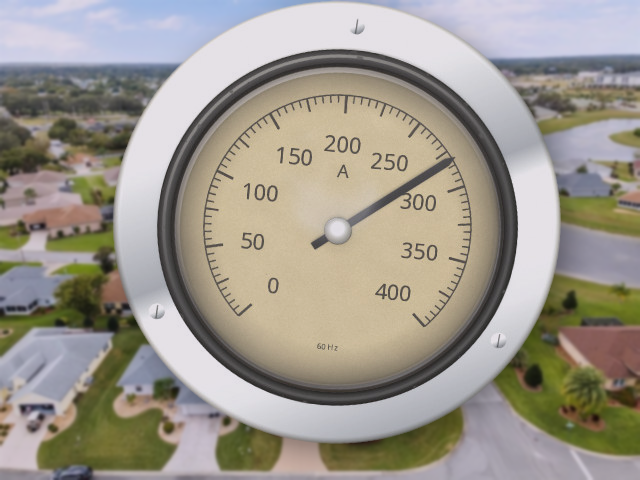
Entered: 280 A
